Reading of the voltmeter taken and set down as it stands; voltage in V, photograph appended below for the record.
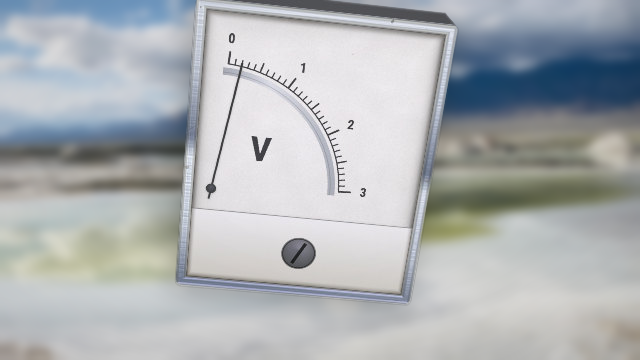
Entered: 0.2 V
